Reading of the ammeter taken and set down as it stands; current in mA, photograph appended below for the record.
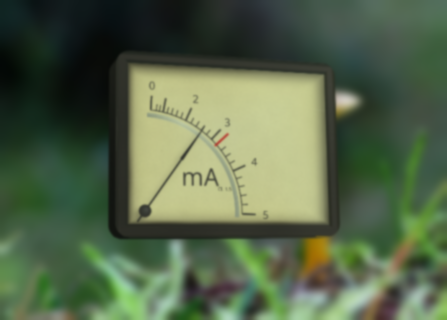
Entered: 2.6 mA
